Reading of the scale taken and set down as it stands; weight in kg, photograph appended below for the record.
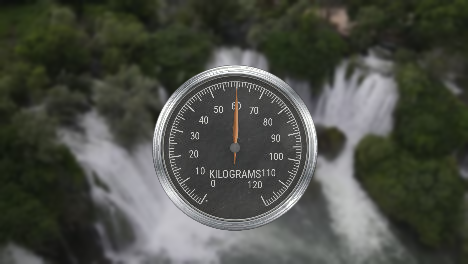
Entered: 60 kg
